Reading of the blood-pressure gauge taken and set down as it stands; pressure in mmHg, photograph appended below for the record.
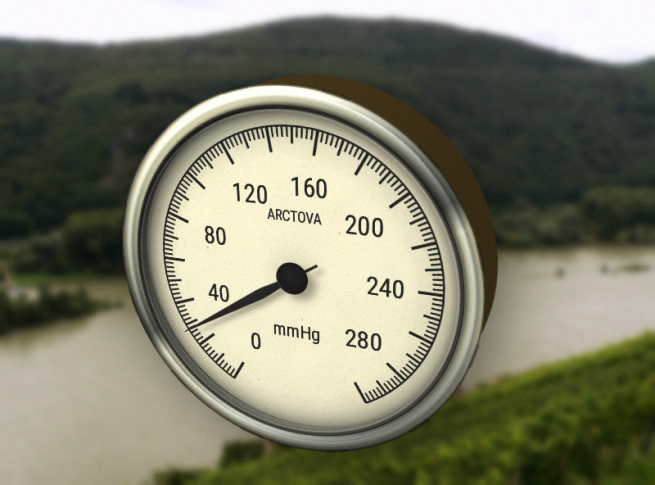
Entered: 28 mmHg
